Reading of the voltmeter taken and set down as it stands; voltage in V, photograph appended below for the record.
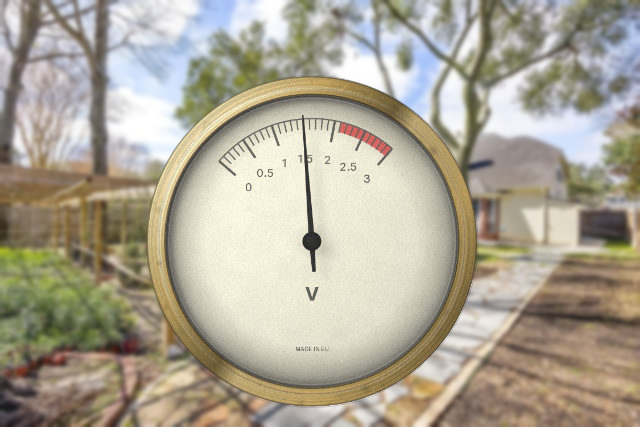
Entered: 1.5 V
